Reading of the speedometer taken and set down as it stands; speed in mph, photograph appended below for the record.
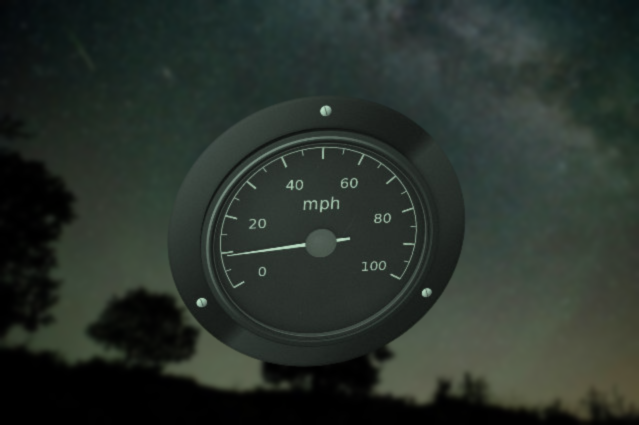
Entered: 10 mph
